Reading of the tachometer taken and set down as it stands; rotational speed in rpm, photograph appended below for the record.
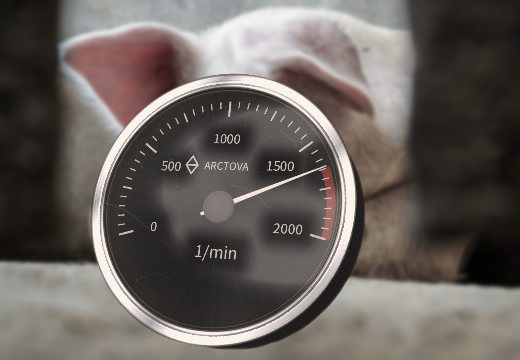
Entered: 1650 rpm
